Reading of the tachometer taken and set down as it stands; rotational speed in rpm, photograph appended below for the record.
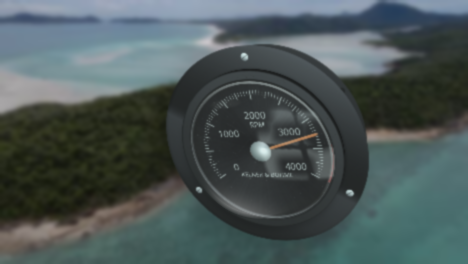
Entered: 3250 rpm
